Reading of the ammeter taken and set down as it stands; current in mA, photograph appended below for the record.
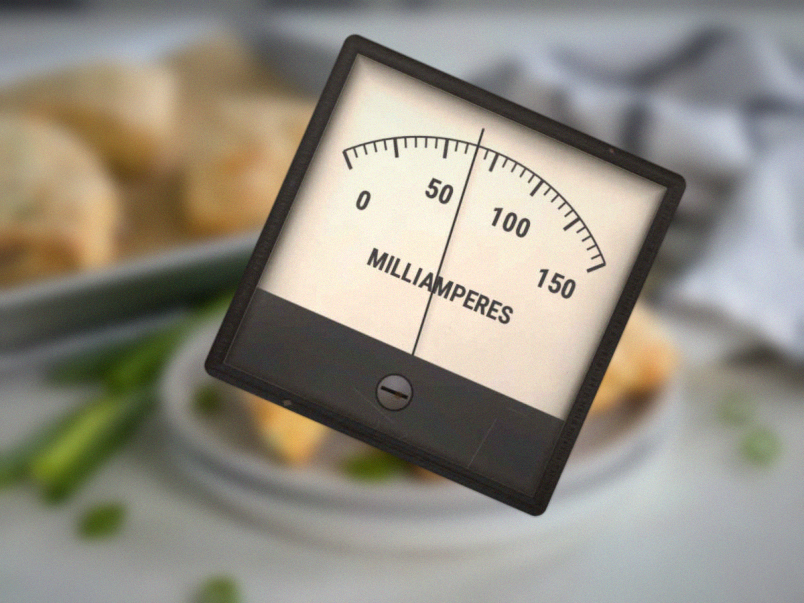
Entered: 65 mA
